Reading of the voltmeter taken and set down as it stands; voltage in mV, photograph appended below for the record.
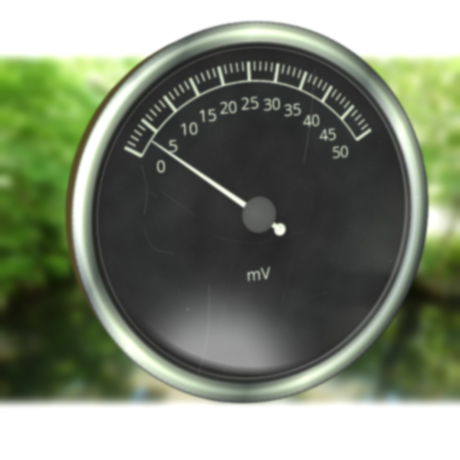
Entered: 3 mV
